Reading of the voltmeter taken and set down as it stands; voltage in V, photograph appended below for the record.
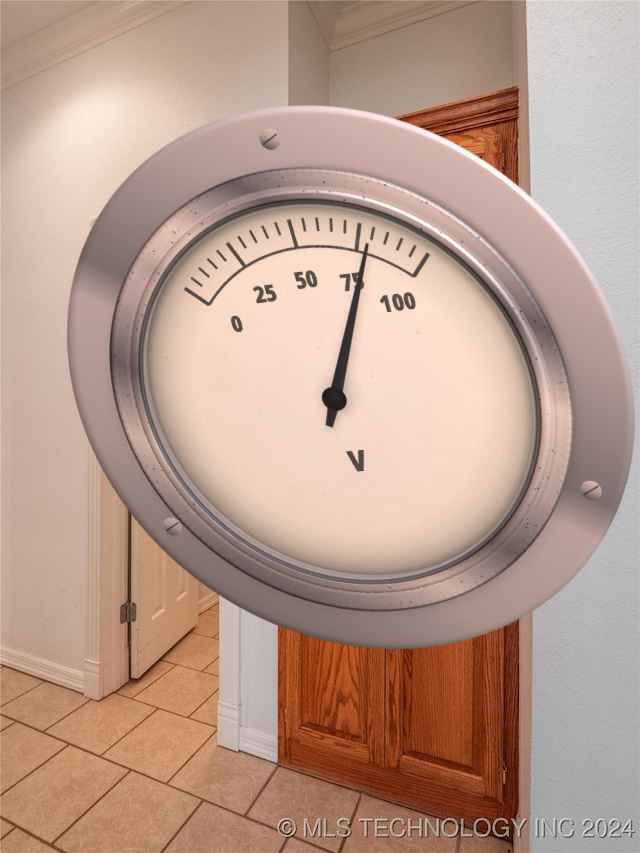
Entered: 80 V
